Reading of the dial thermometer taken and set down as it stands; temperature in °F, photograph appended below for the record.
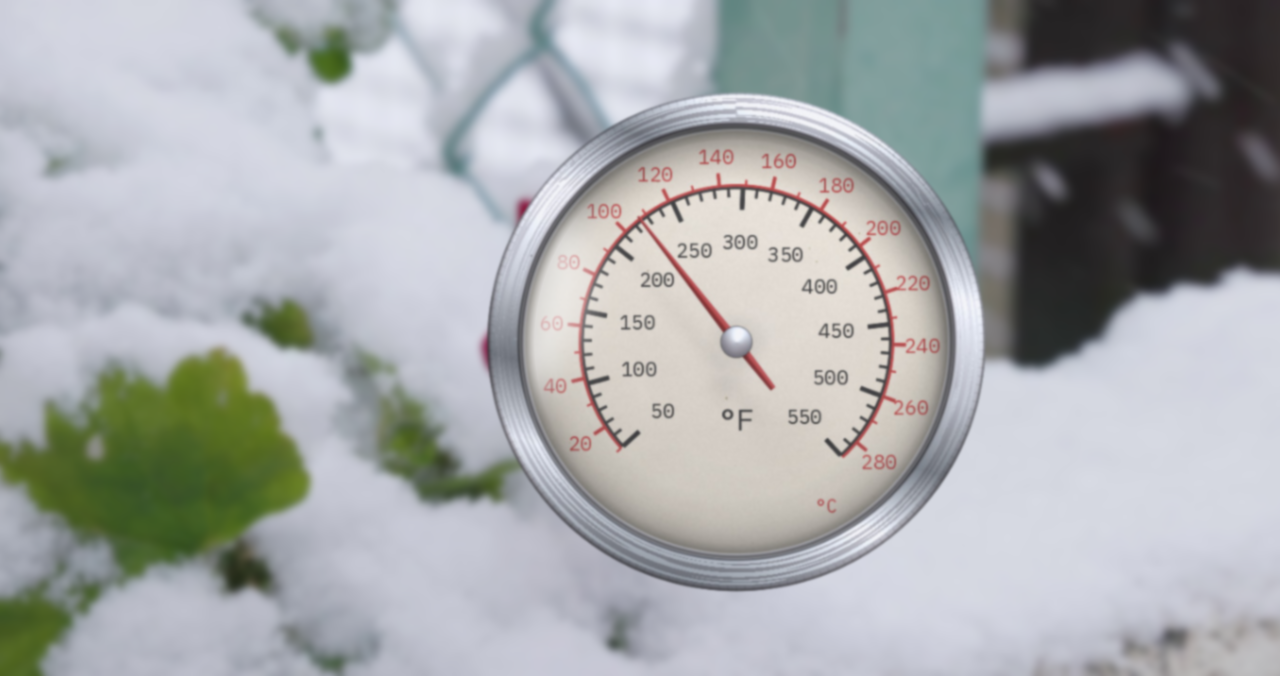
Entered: 225 °F
